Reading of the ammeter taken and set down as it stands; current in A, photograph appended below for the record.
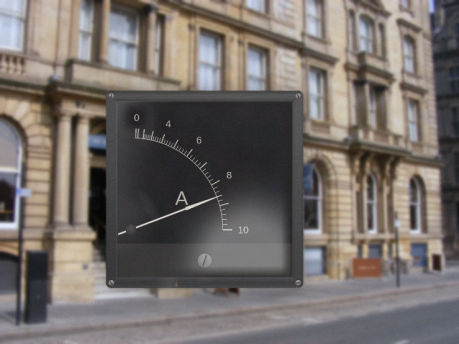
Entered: 8.6 A
